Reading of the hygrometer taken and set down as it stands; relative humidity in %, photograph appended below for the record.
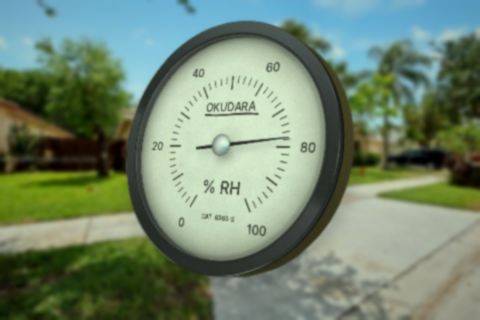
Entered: 78 %
